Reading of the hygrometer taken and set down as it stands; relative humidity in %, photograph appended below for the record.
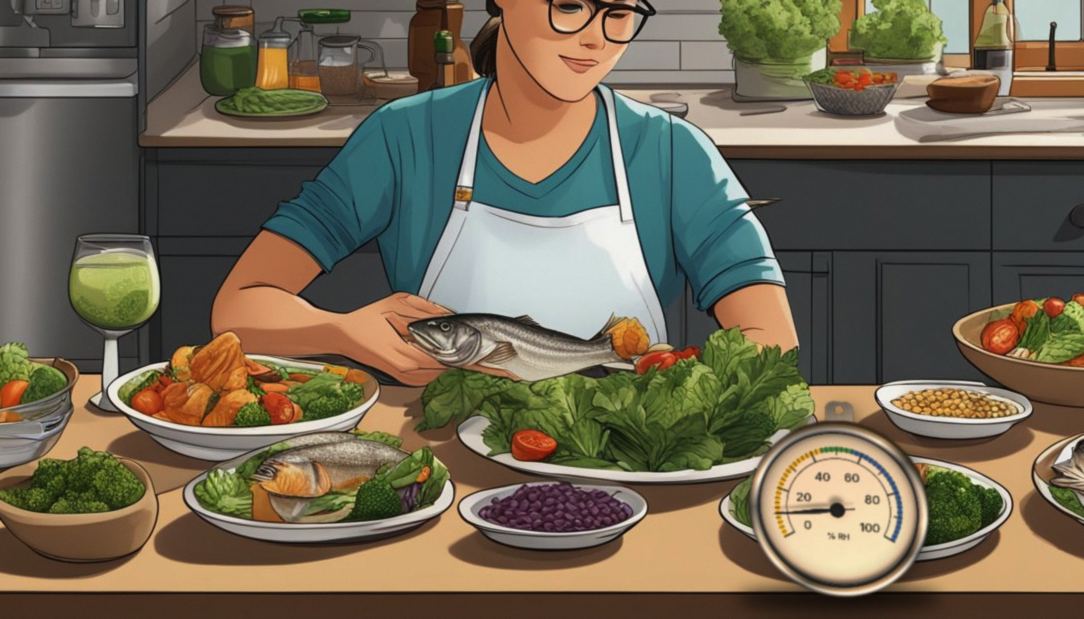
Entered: 10 %
